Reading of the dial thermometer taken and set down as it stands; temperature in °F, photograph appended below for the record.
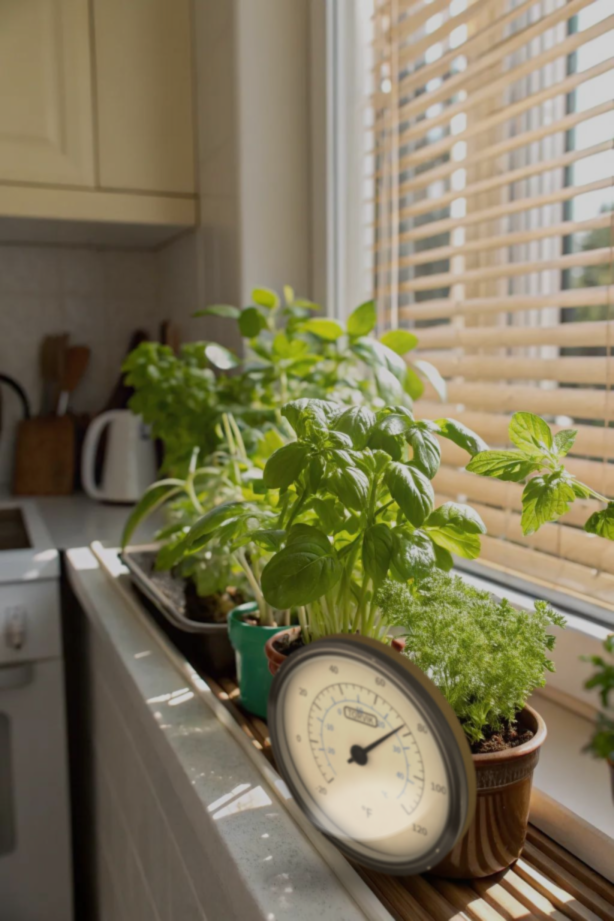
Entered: 76 °F
